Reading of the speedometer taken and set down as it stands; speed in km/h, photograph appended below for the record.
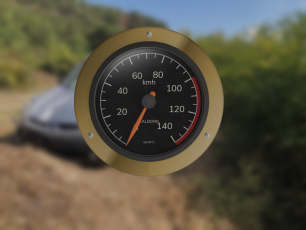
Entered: 0 km/h
